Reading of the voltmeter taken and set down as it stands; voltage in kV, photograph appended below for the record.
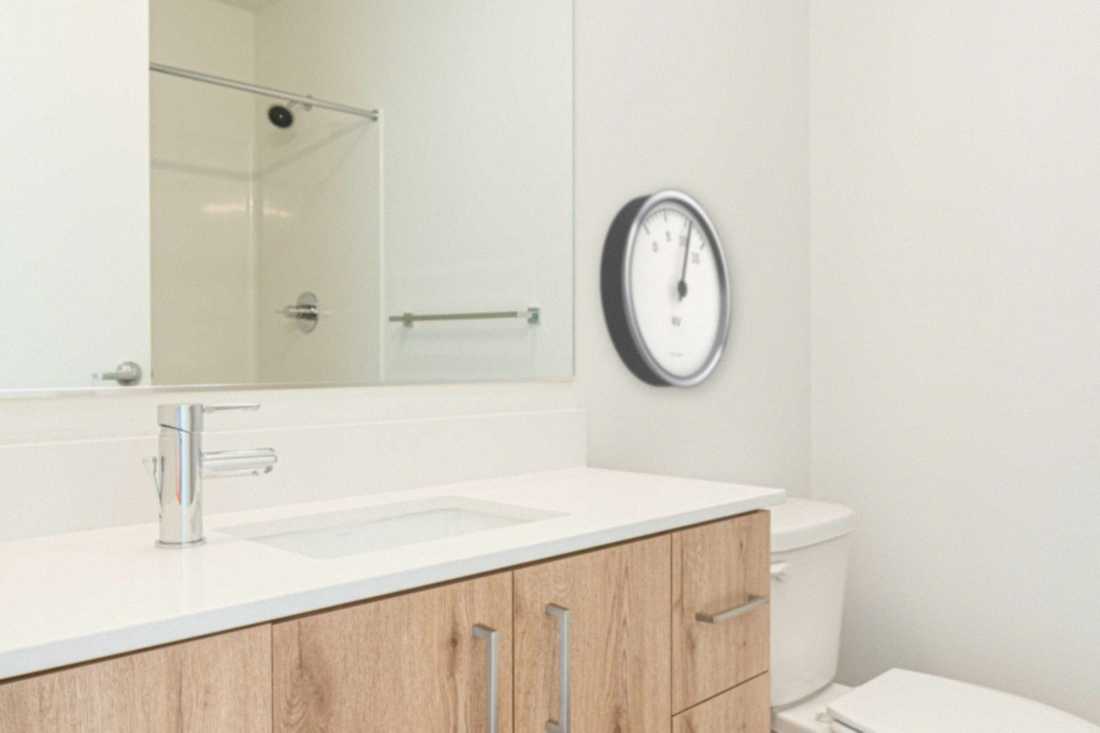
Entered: 10 kV
